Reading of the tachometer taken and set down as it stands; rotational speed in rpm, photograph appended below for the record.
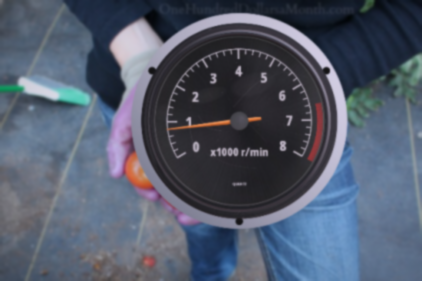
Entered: 800 rpm
